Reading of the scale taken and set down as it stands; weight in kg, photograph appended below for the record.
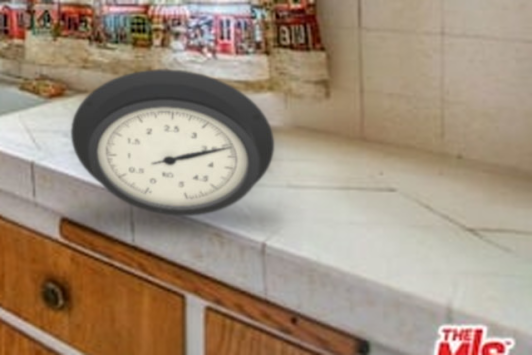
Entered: 3.5 kg
